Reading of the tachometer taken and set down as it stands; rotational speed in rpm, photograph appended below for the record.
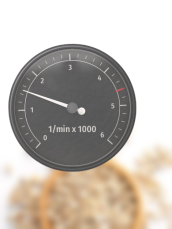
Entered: 1500 rpm
